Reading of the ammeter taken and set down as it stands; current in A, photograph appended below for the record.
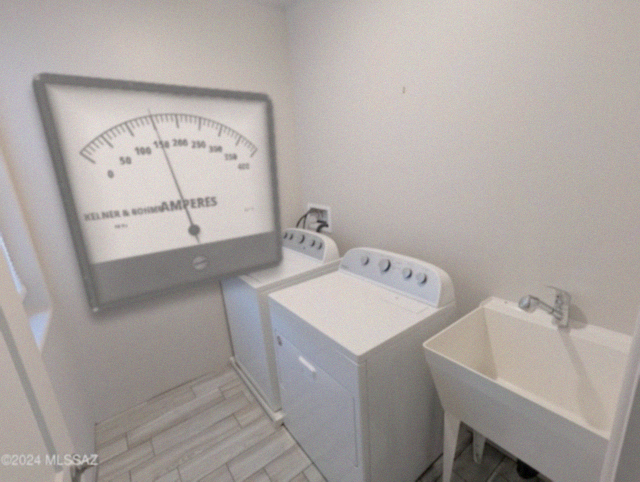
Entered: 150 A
